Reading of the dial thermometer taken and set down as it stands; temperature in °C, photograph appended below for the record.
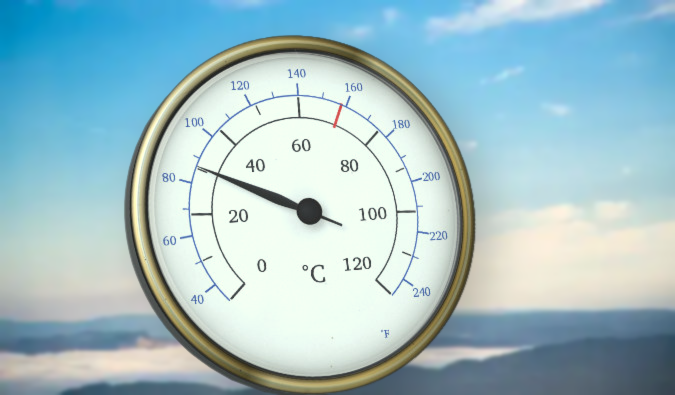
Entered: 30 °C
